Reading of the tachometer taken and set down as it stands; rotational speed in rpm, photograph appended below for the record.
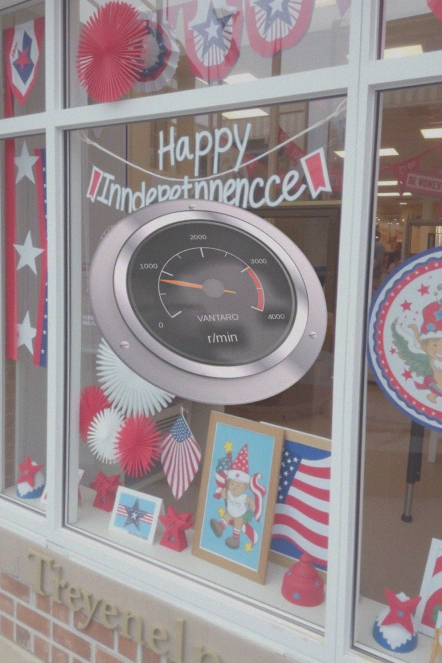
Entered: 750 rpm
